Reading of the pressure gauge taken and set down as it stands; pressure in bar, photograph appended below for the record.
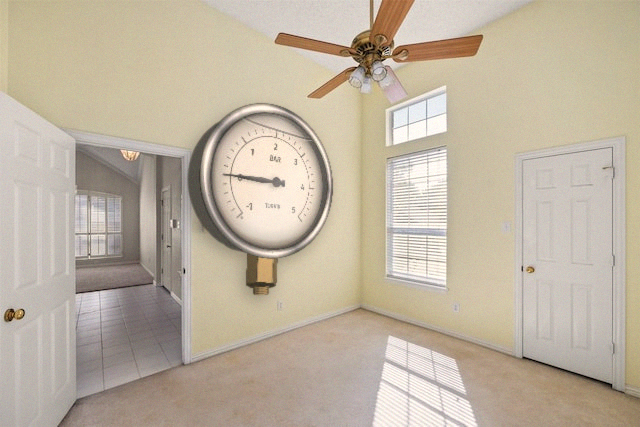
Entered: 0 bar
